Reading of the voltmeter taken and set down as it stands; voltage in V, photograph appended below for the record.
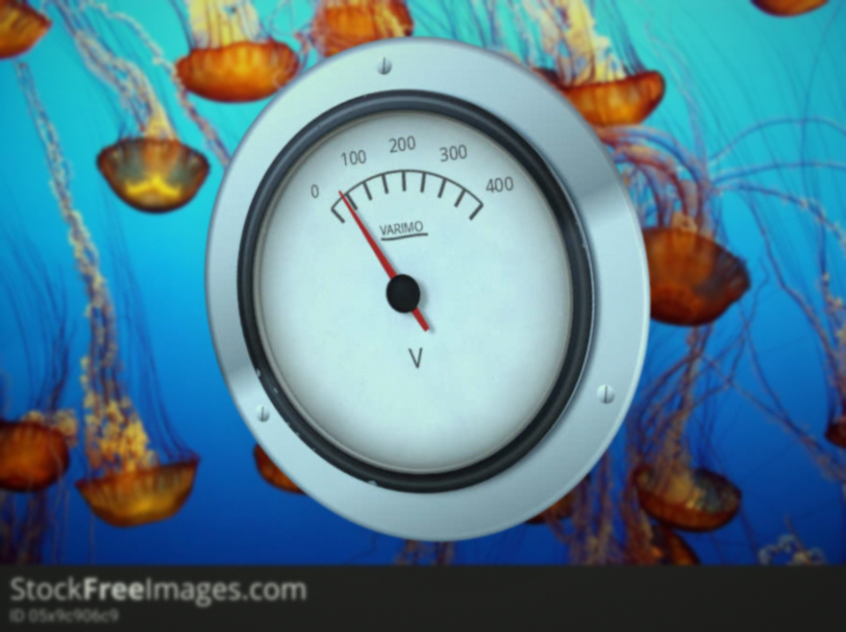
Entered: 50 V
